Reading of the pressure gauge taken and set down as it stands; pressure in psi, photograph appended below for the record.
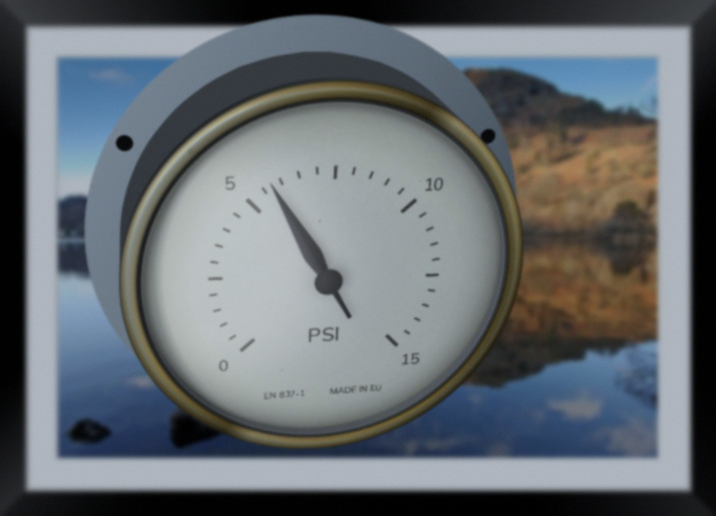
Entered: 5.75 psi
